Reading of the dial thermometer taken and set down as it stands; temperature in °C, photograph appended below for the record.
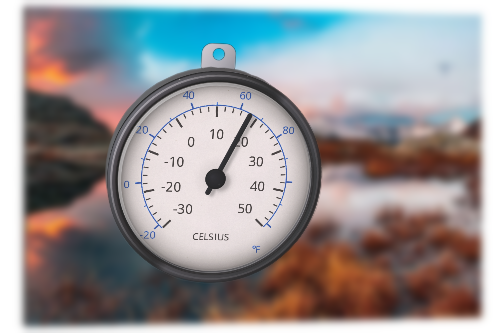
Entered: 18 °C
